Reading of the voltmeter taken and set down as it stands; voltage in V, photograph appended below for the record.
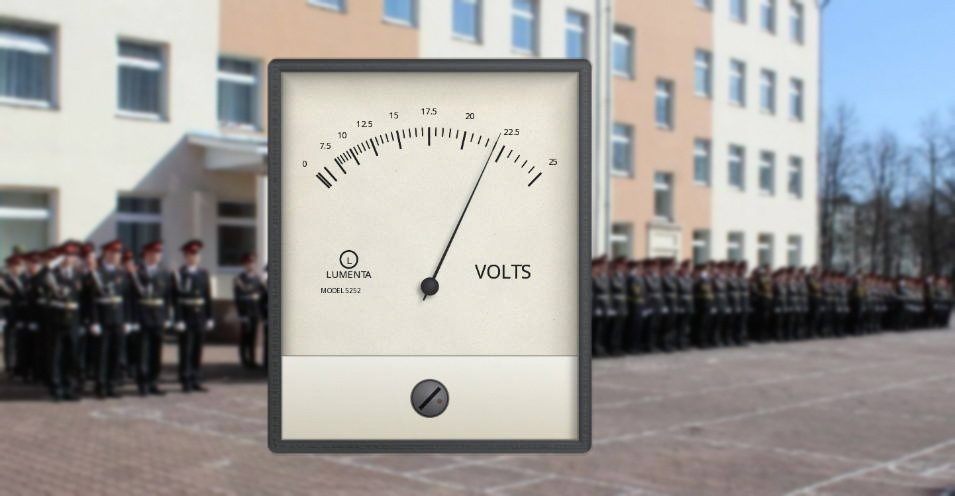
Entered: 22 V
